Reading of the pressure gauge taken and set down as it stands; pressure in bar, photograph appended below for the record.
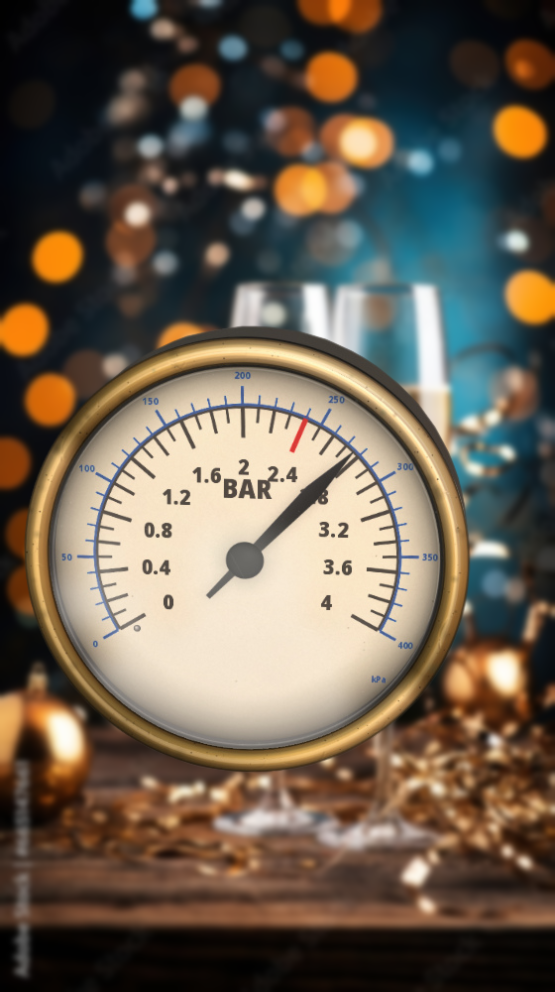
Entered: 2.75 bar
